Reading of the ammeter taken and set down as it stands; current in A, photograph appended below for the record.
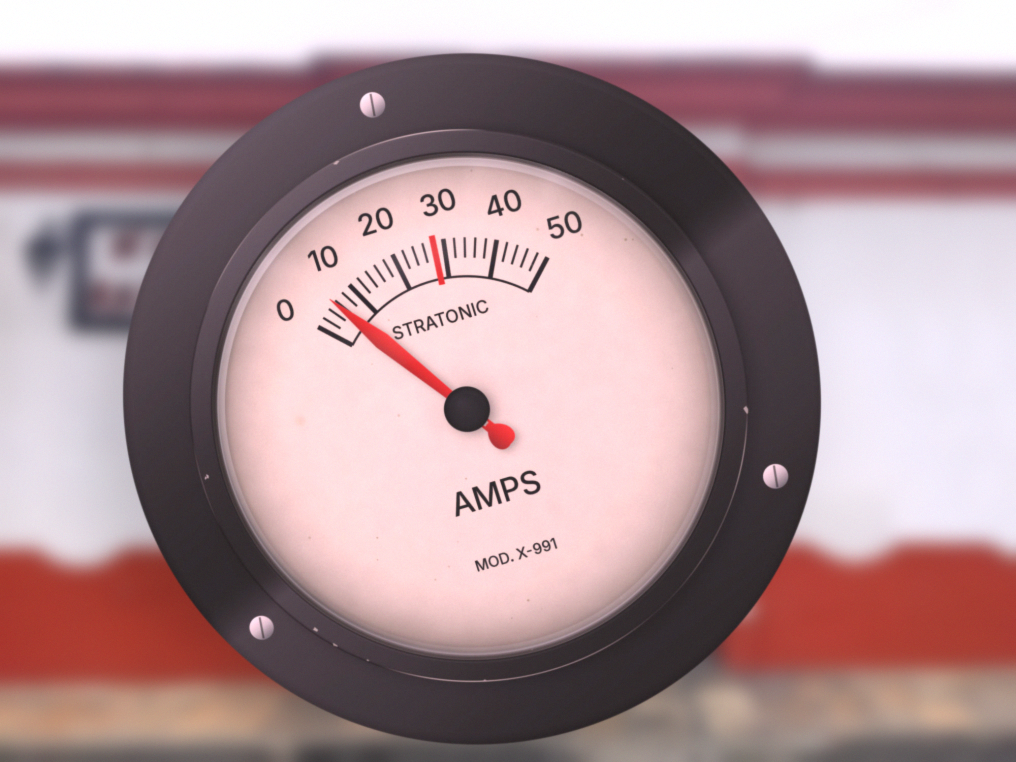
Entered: 6 A
